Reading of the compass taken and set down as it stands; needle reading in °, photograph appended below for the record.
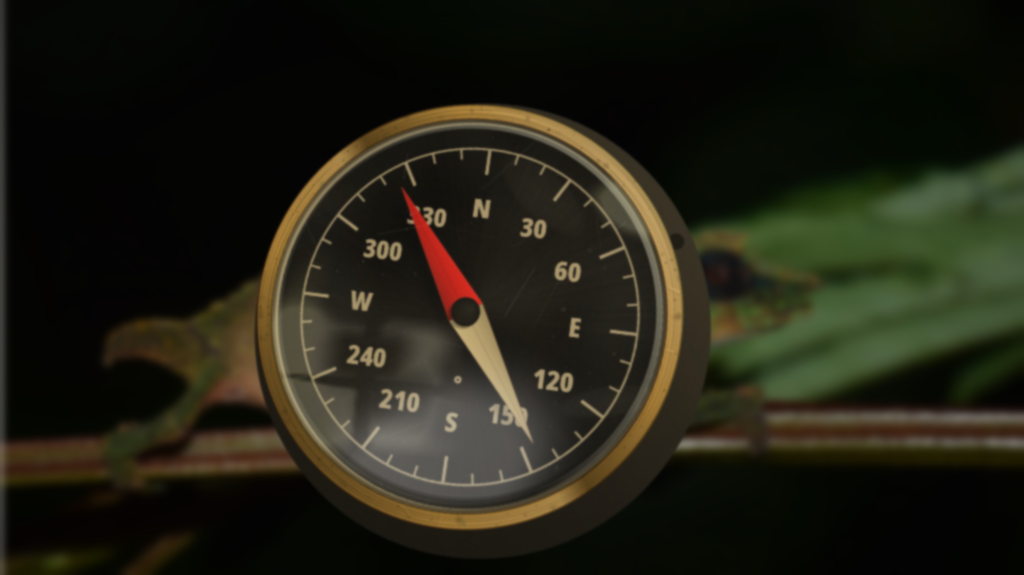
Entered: 325 °
